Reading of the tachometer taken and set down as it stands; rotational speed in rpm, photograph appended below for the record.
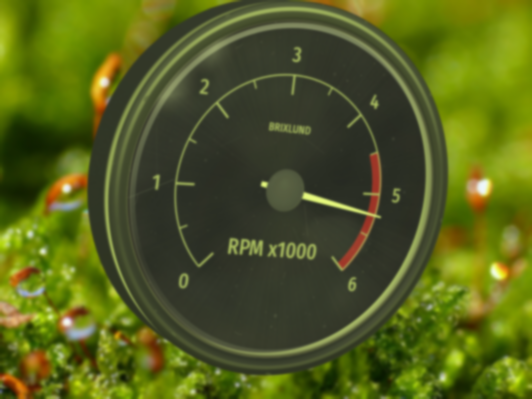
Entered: 5250 rpm
